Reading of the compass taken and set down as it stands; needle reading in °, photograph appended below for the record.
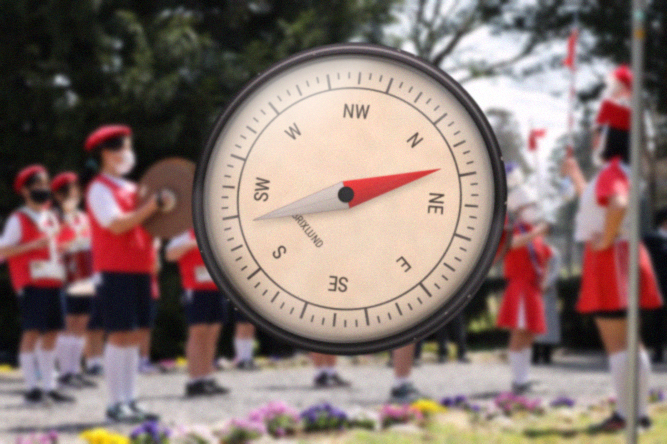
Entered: 25 °
